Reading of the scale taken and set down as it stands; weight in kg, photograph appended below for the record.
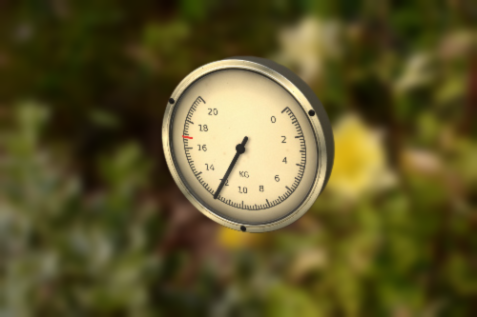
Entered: 12 kg
